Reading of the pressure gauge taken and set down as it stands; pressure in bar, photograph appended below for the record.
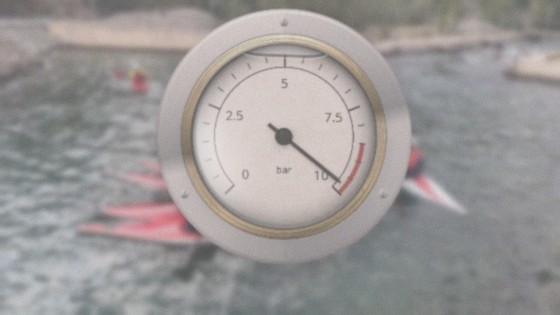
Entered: 9.75 bar
